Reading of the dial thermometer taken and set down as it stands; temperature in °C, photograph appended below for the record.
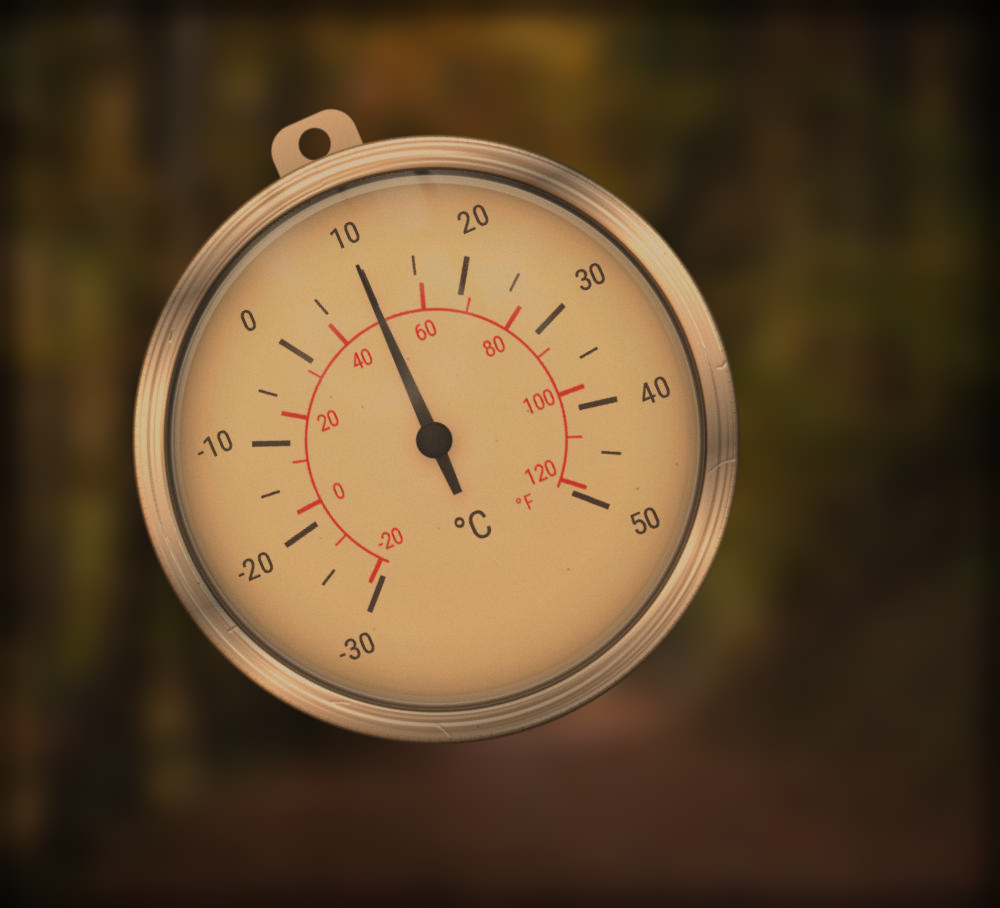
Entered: 10 °C
